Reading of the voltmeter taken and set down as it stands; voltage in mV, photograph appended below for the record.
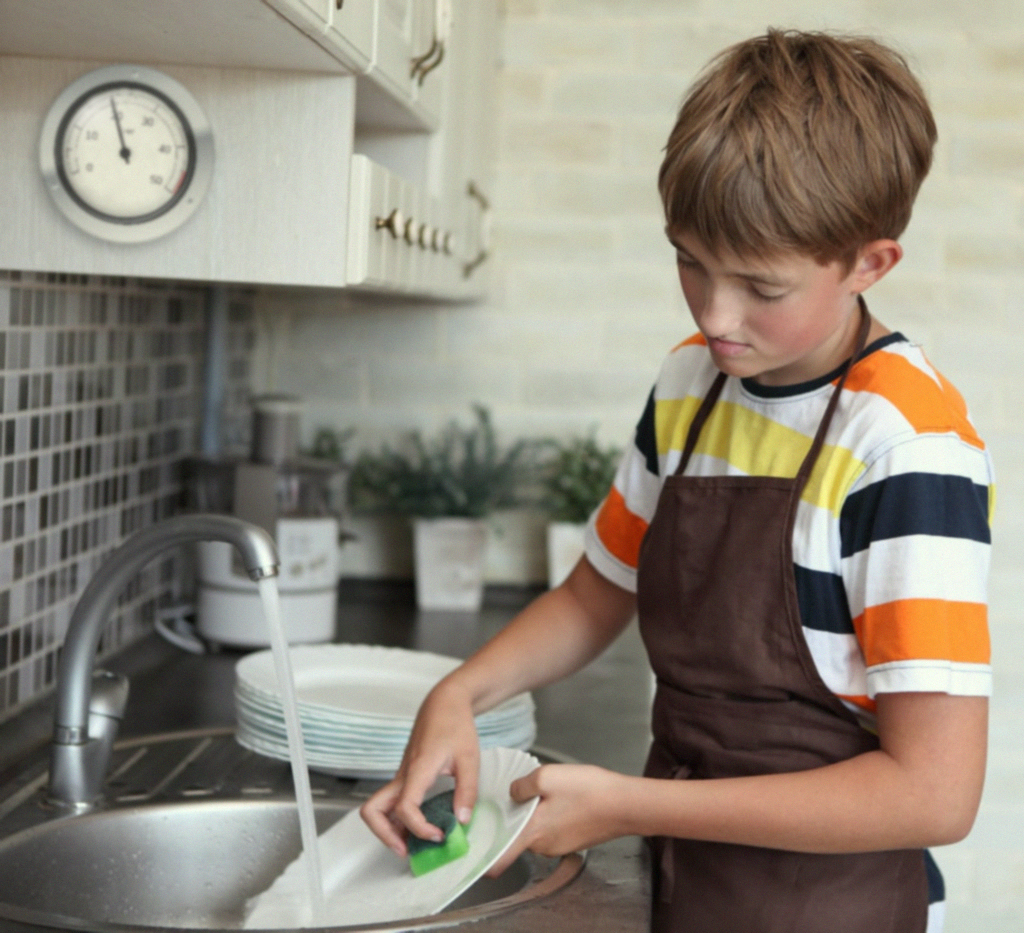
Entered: 20 mV
